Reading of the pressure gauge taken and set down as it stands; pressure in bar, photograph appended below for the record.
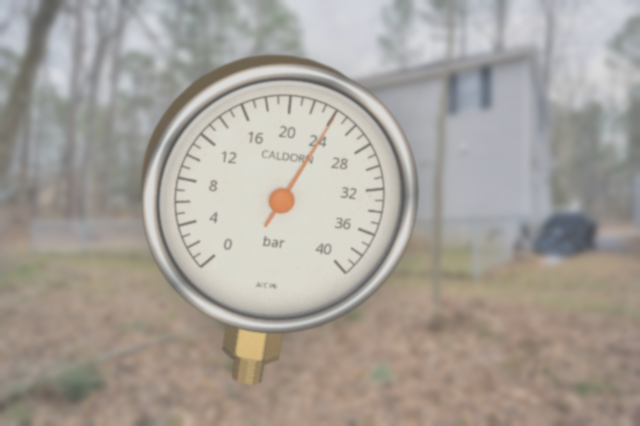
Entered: 24 bar
